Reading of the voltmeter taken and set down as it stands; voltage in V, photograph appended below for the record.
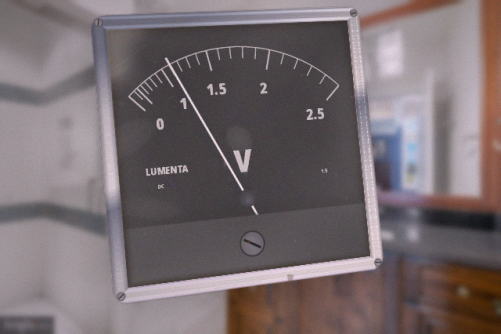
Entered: 1.1 V
